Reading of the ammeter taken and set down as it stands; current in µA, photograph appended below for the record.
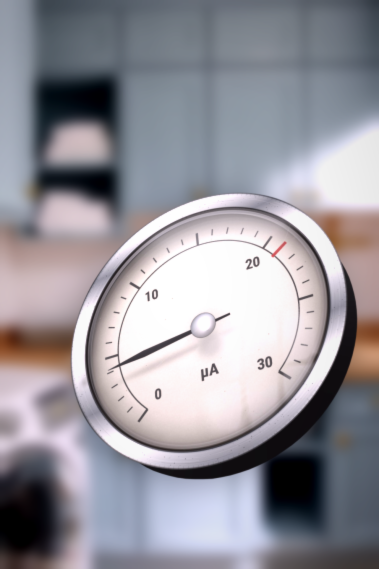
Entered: 4 µA
